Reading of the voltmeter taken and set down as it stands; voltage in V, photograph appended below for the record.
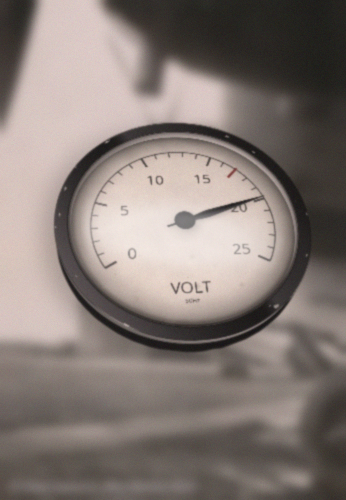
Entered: 20 V
